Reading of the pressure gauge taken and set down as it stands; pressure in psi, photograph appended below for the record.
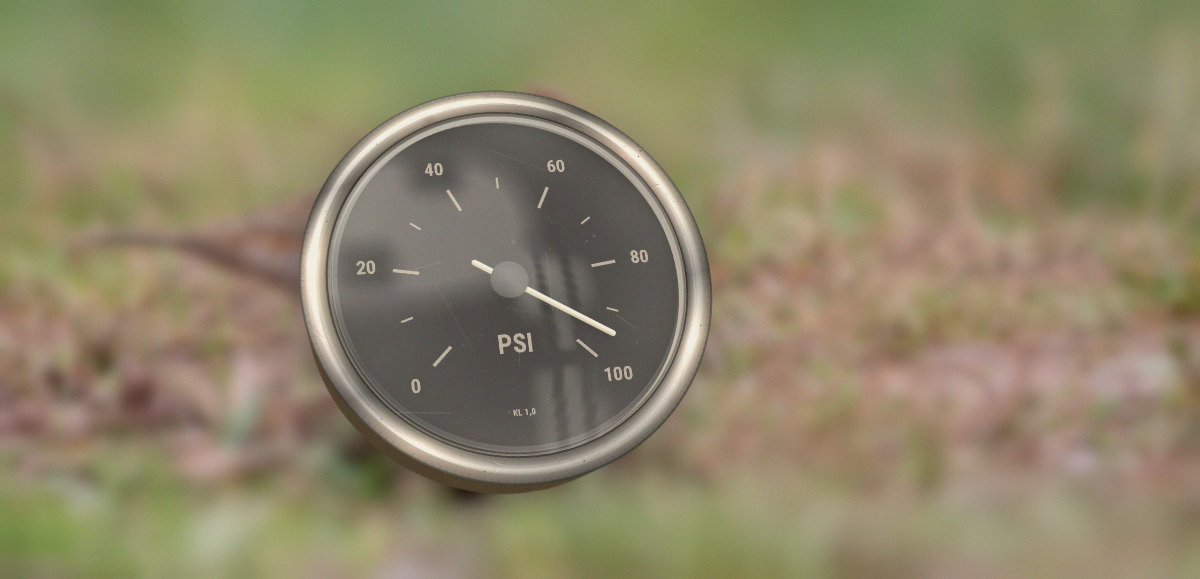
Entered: 95 psi
